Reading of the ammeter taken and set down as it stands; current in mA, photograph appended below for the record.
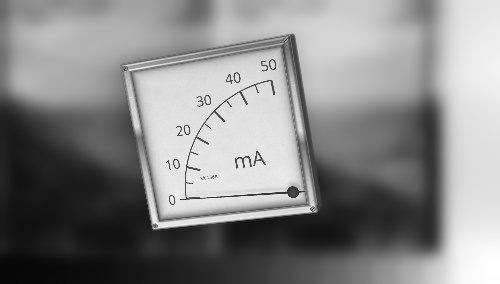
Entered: 0 mA
